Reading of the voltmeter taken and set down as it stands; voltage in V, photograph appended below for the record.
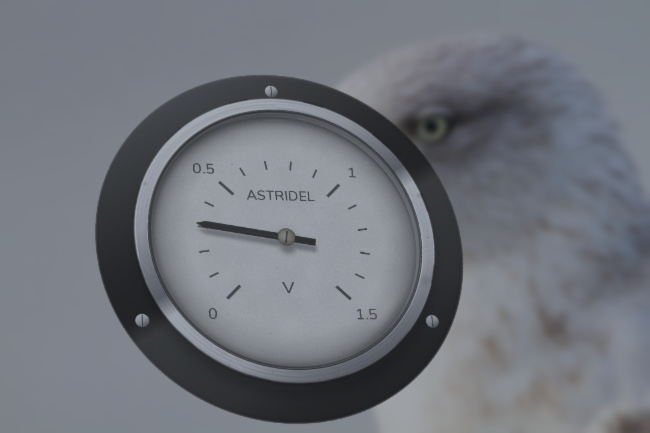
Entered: 0.3 V
